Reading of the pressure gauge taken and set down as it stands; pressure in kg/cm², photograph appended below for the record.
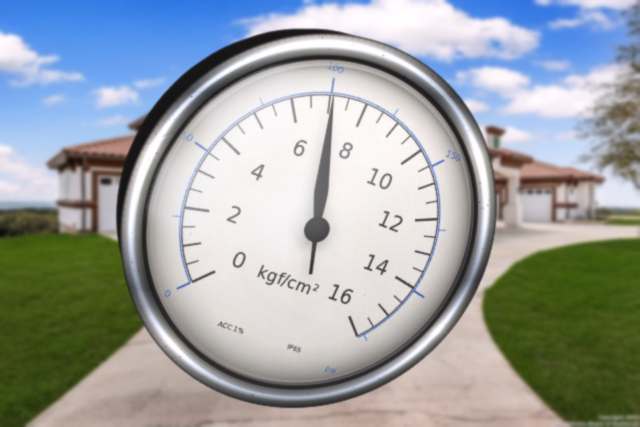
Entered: 7 kg/cm²
